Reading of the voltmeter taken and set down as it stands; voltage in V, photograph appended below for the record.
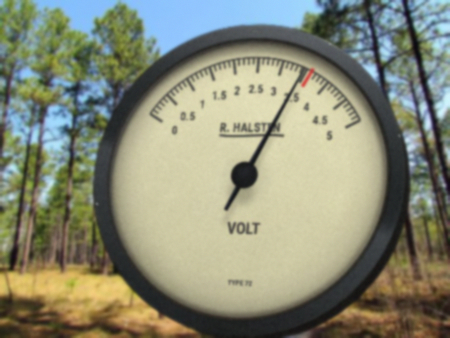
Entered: 3.5 V
